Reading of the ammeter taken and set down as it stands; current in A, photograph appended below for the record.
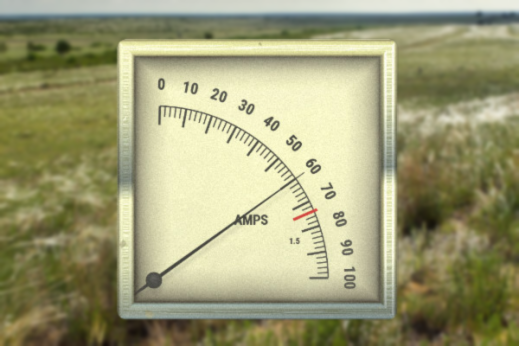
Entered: 60 A
